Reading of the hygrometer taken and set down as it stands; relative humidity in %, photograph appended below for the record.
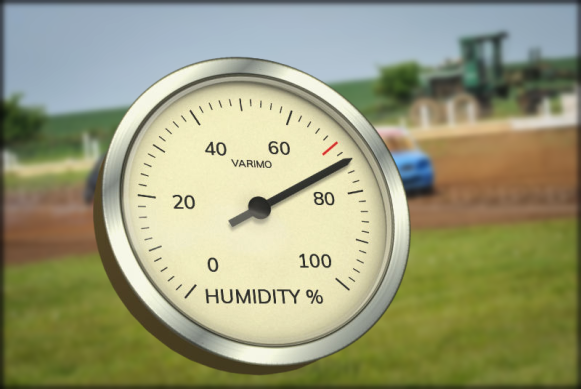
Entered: 74 %
